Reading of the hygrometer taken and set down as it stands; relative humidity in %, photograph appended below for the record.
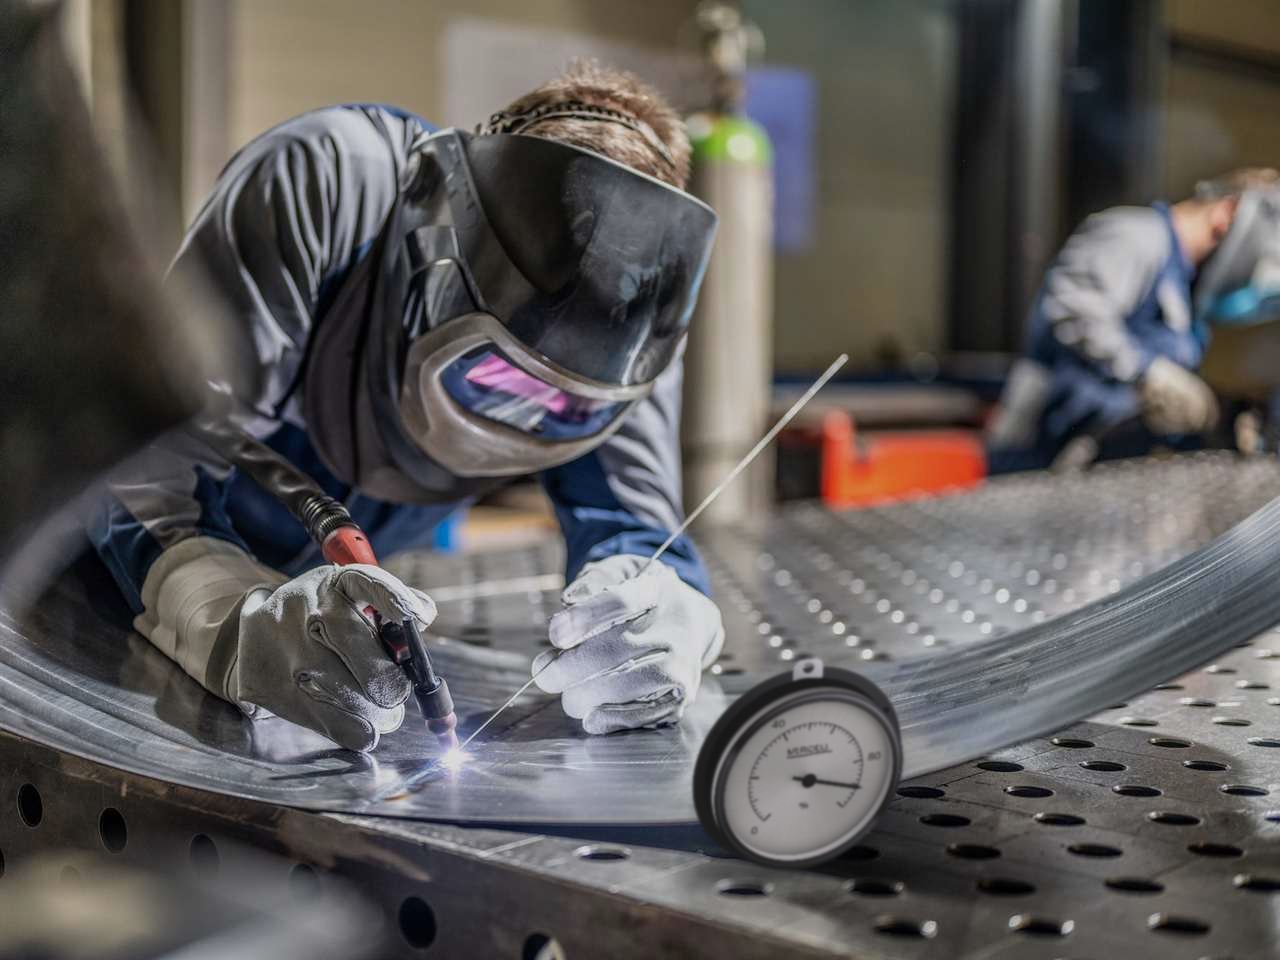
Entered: 90 %
